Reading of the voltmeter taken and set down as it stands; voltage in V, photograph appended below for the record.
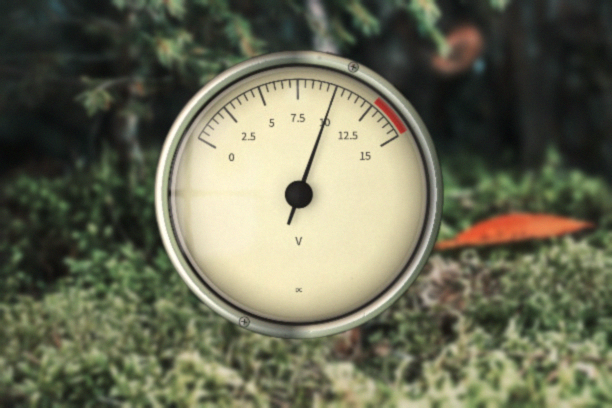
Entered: 10 V
